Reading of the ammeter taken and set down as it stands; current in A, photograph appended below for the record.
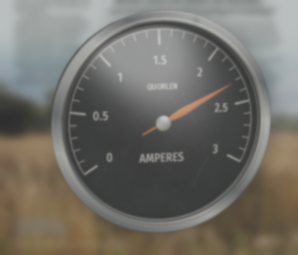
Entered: 2.3 A
